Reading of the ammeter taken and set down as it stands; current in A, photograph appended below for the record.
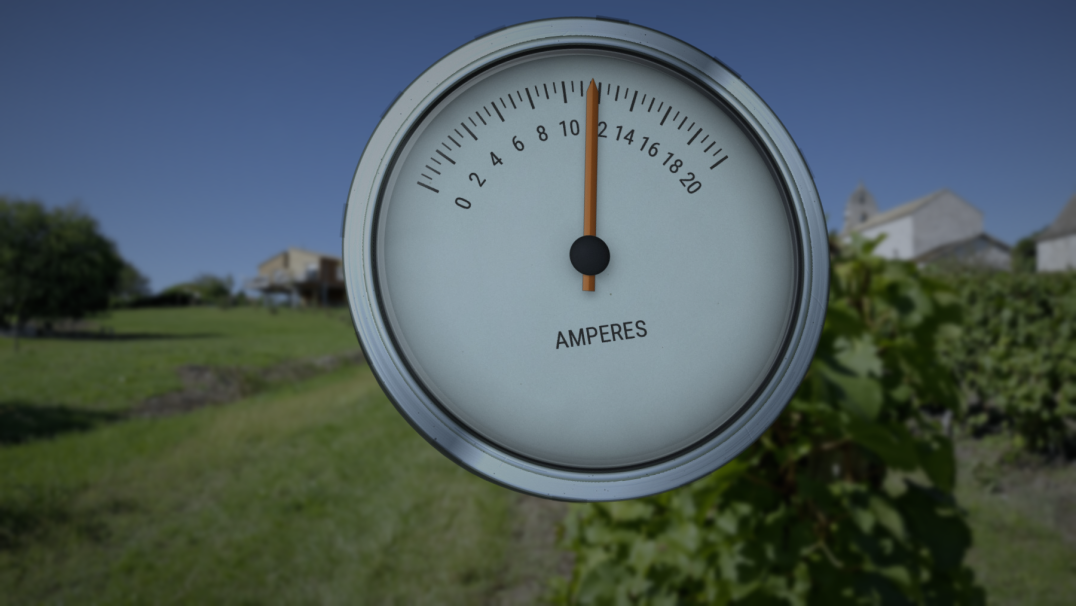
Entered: 11.5 A
